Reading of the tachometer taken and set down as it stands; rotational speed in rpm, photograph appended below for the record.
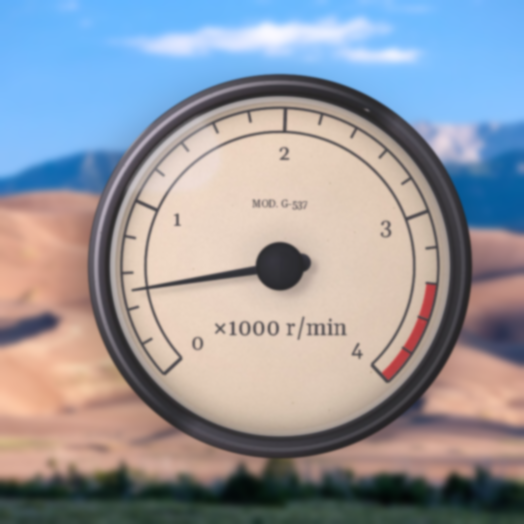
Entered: 500 rpm
